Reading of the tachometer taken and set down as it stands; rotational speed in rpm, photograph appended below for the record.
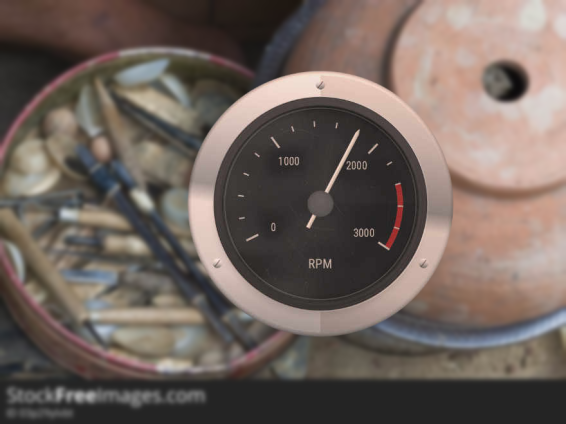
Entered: 1800 rpm
